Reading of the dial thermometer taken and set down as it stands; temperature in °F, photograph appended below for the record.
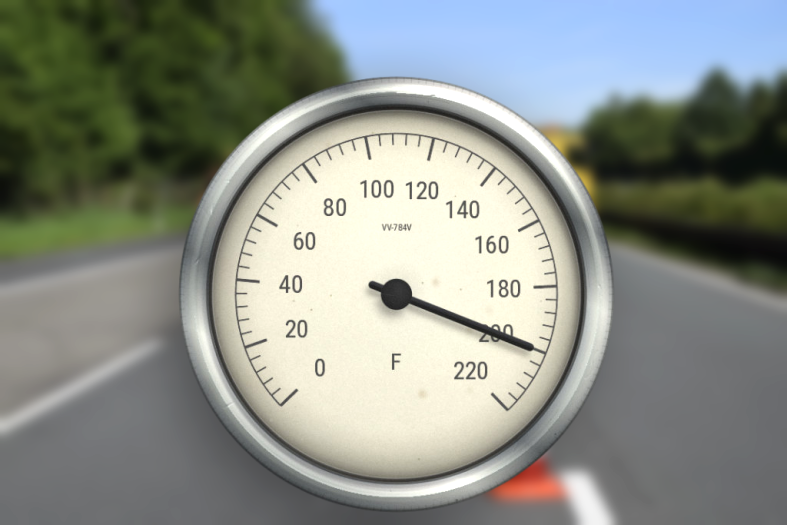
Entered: 200 °F
